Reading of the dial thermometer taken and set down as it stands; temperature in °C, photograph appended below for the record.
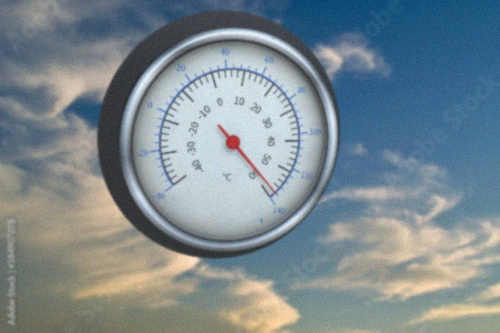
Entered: 58 °C
